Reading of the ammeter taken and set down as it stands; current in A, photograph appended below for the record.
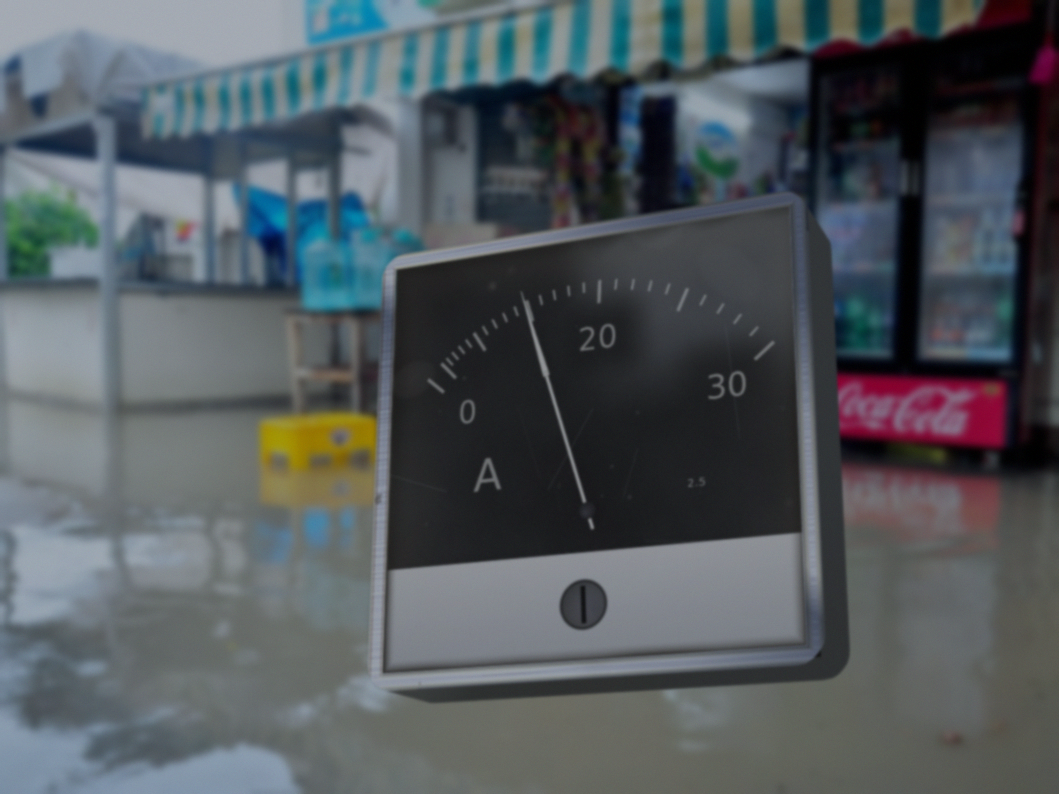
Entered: 15 A
